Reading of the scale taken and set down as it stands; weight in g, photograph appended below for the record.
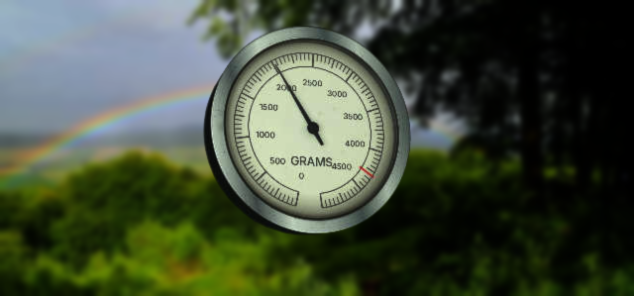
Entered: 2000 g
